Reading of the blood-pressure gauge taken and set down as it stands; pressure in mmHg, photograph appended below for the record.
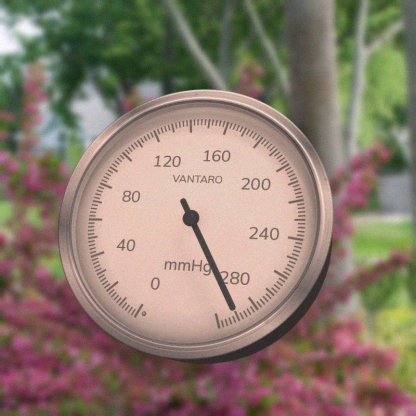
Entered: 290 mmHg
